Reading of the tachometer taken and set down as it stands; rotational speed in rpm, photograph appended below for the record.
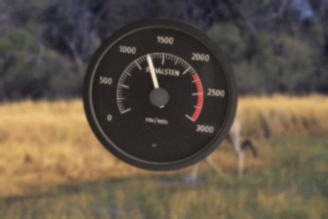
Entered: 1250 rpm
